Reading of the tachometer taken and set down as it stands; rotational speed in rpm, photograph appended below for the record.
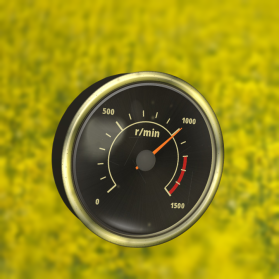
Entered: 1000 rpm
